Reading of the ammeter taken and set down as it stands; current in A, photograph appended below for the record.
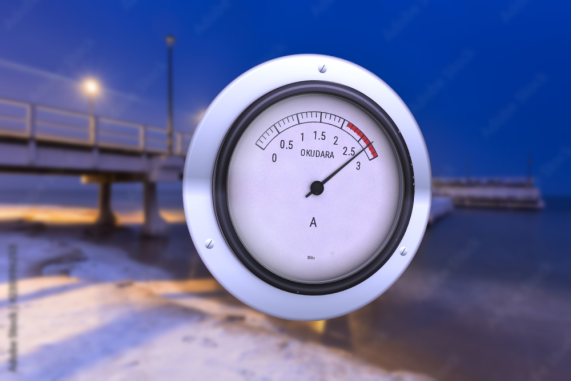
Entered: 2.7 A
